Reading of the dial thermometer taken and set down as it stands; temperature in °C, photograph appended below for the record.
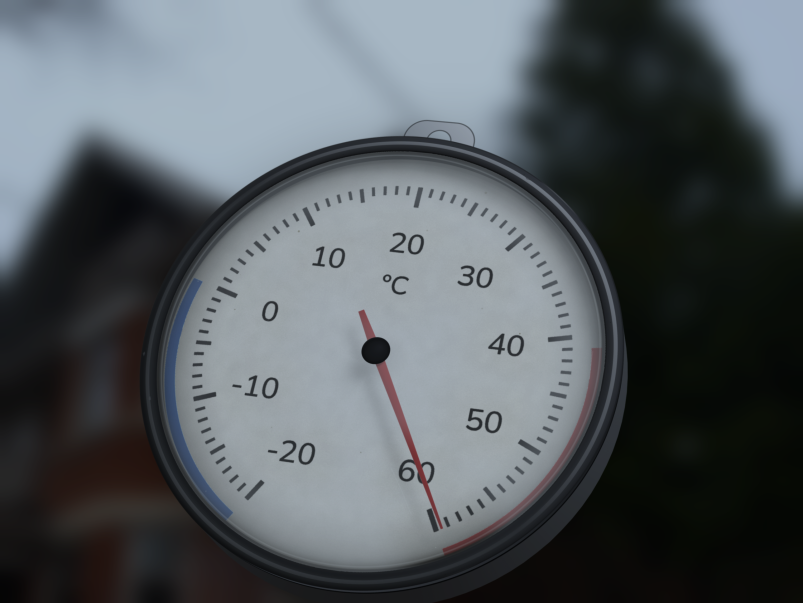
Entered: 59.5 °C
